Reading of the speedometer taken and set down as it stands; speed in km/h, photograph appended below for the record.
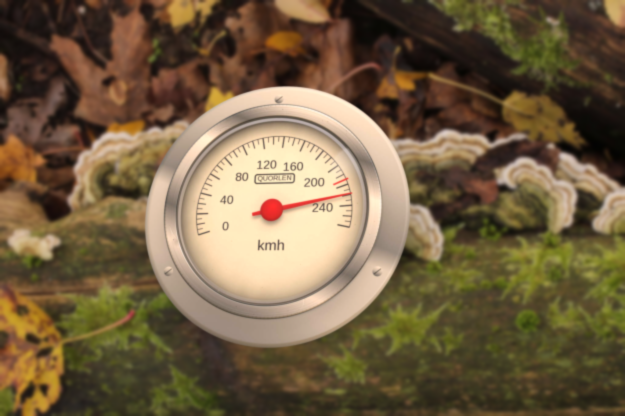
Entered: 230 km/h
